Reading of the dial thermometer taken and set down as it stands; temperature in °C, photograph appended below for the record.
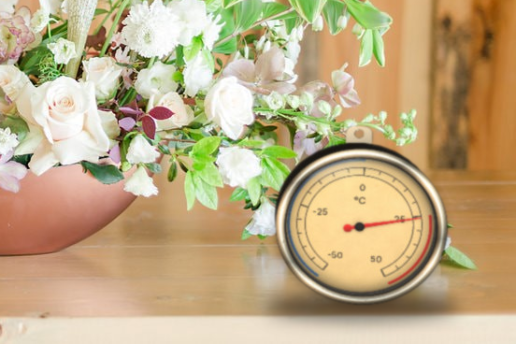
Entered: 25 °C
